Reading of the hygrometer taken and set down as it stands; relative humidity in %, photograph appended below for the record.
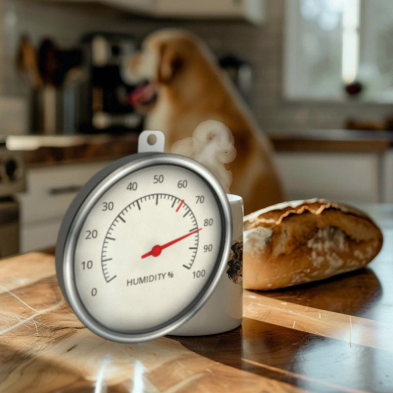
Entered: 80 %
